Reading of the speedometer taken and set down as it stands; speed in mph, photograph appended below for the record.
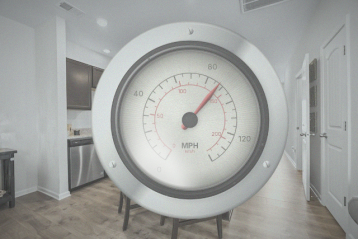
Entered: 87.5 mph
